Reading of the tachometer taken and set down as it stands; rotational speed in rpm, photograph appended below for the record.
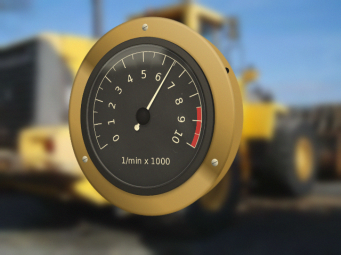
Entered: 6500 rpm
